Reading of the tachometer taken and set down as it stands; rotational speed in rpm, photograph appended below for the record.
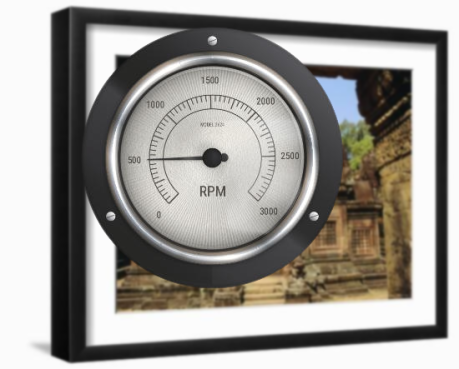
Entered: 500 rpm
